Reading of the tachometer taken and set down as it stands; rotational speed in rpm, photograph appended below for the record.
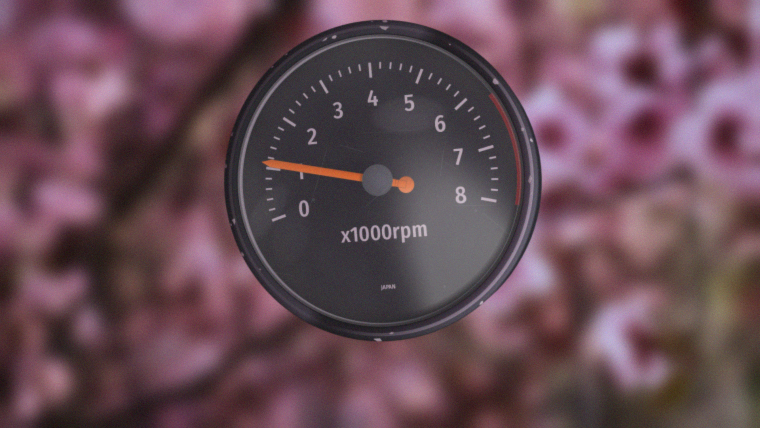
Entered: 1100 rpm
